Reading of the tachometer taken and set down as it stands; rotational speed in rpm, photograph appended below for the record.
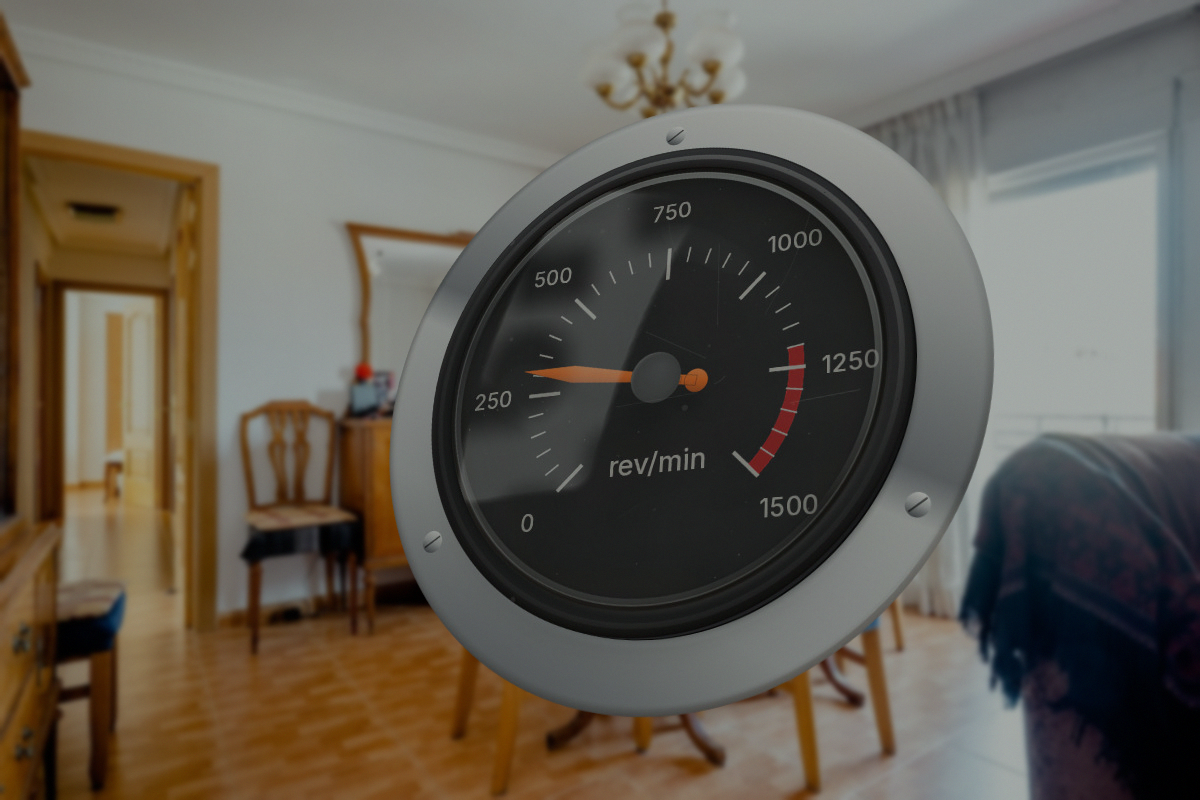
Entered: 300 rpm
